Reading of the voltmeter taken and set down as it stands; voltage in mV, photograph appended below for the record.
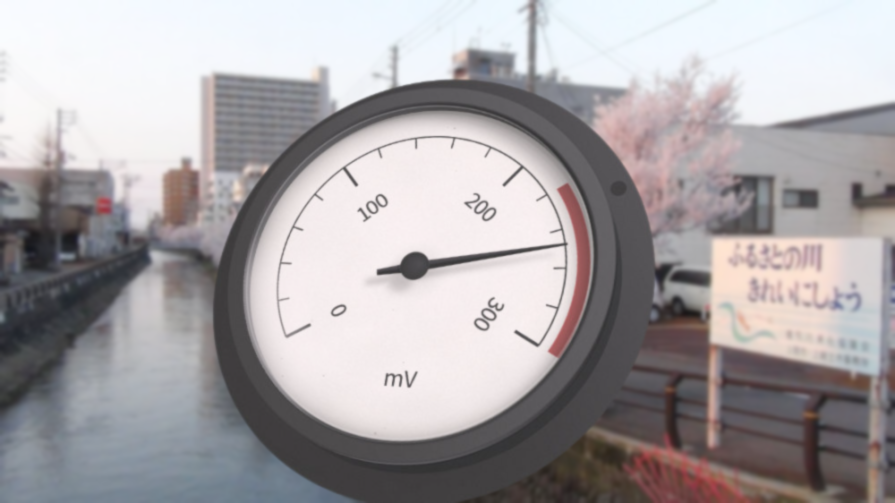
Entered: 250 mV
